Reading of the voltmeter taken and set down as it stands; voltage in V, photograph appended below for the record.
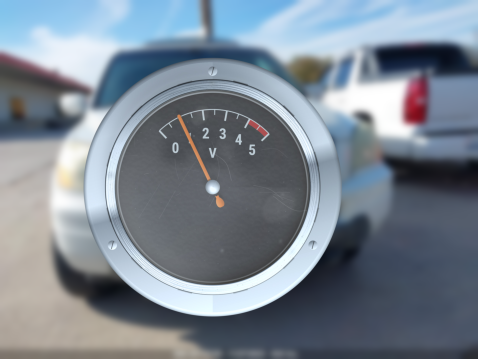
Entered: 1 V
